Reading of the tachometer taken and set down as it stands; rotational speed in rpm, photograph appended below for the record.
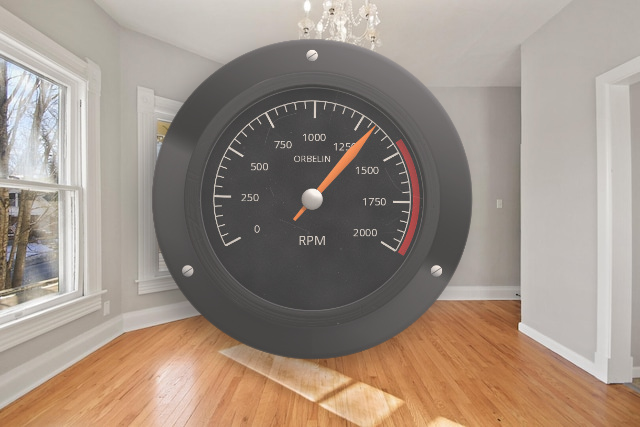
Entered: 1325 rpm
